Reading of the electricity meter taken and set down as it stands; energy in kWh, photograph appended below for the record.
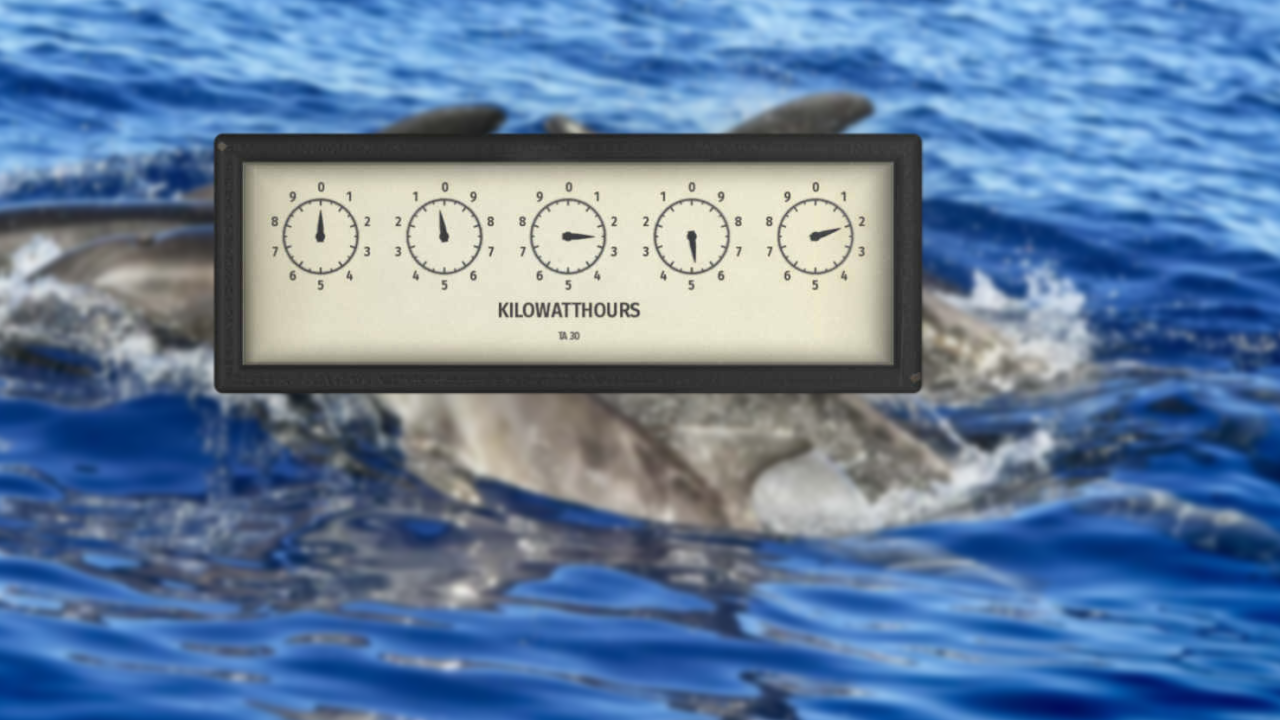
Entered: 252 kWh
